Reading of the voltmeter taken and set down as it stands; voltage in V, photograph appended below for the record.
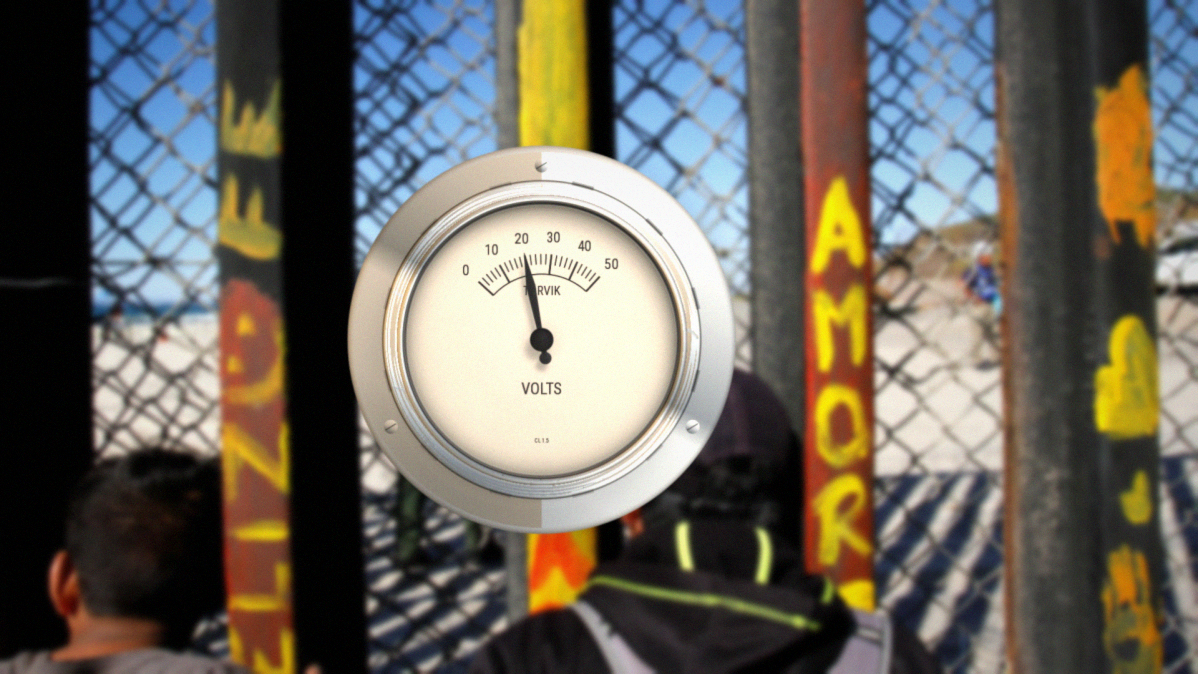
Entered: 20 V
